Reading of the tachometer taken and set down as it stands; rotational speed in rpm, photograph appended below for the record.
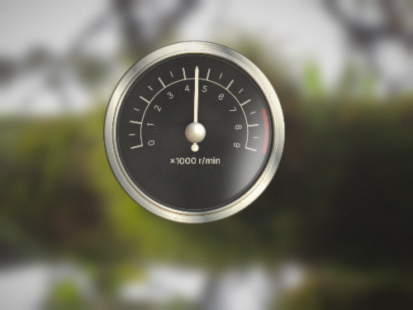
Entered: 4500 rpm
